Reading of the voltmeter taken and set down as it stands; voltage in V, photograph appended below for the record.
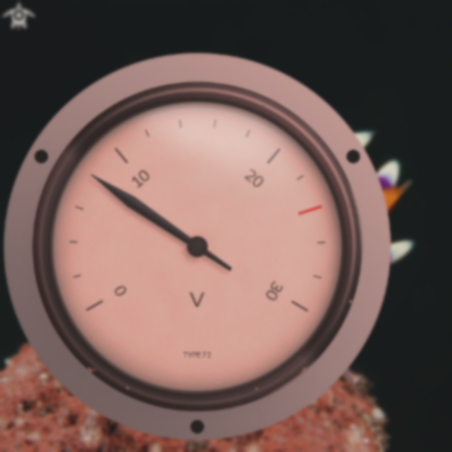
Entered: 8 V
